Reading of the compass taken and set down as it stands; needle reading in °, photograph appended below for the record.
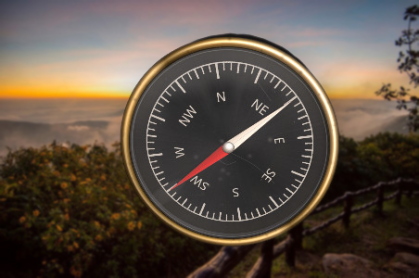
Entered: 240 °
